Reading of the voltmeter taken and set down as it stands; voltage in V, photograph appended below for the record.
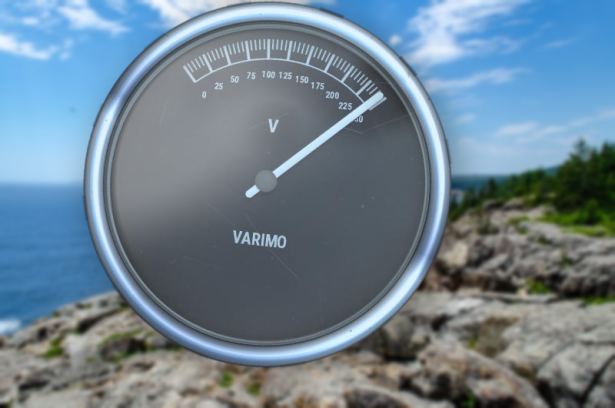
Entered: 245 V
